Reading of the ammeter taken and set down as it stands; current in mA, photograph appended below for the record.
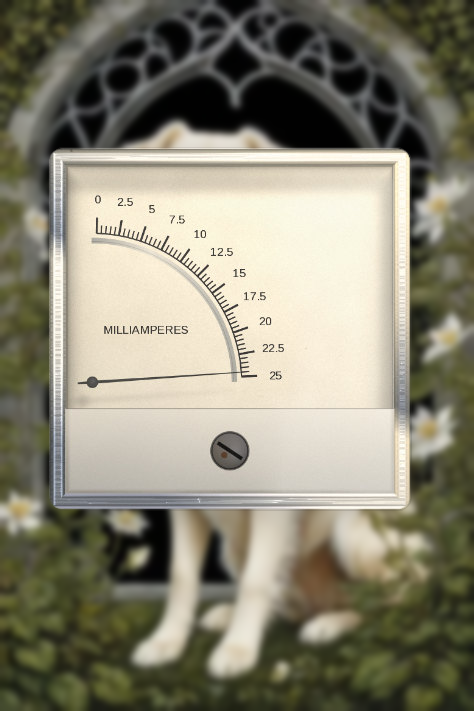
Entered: 24.5 mA
